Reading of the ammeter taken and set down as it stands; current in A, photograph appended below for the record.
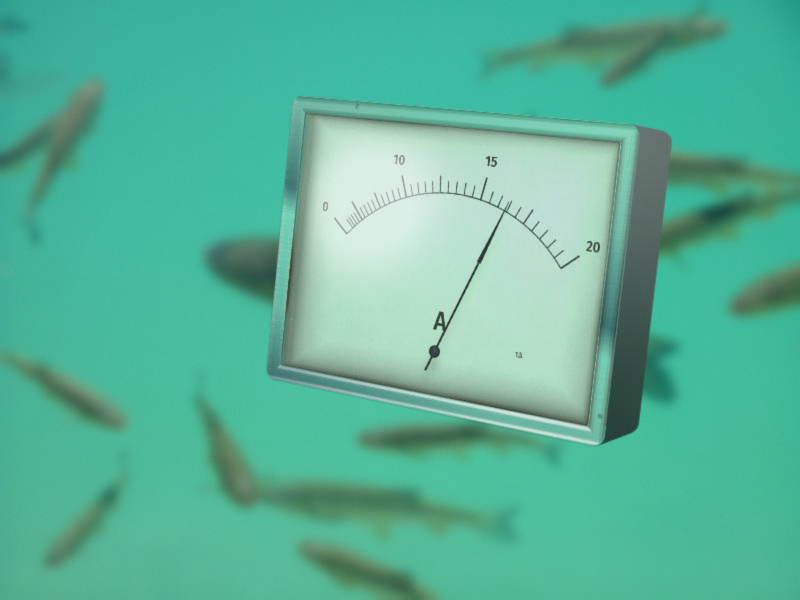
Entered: 16.5 A
